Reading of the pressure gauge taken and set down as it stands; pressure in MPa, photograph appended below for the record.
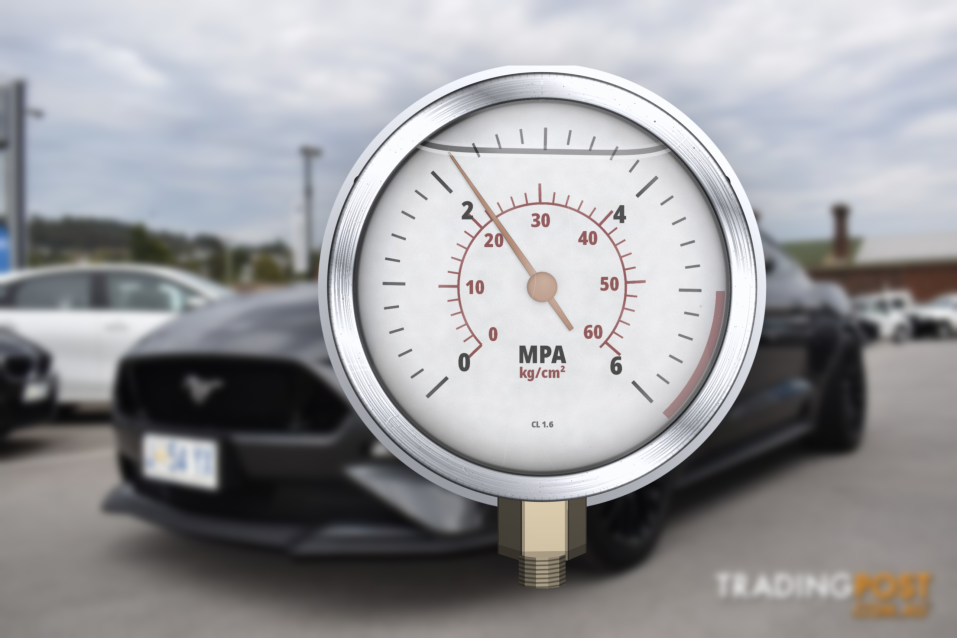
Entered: 2.2 MPa
